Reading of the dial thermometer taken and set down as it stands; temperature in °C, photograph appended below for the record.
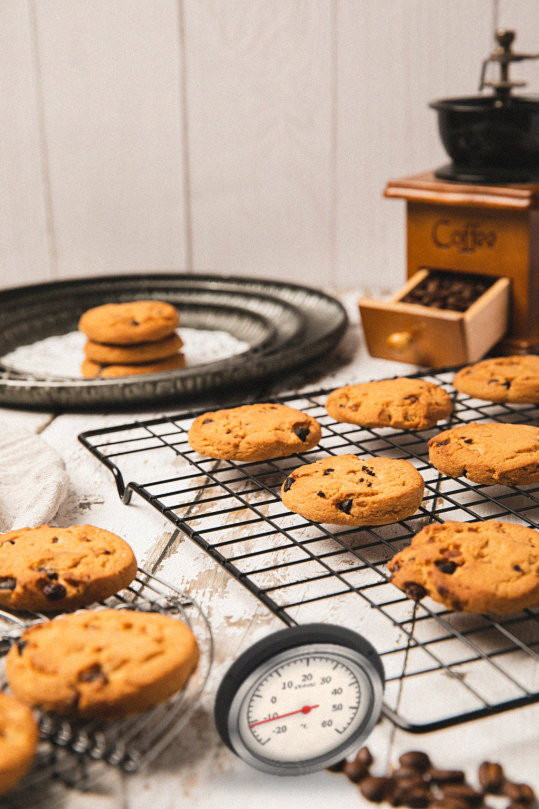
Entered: -10 °C
